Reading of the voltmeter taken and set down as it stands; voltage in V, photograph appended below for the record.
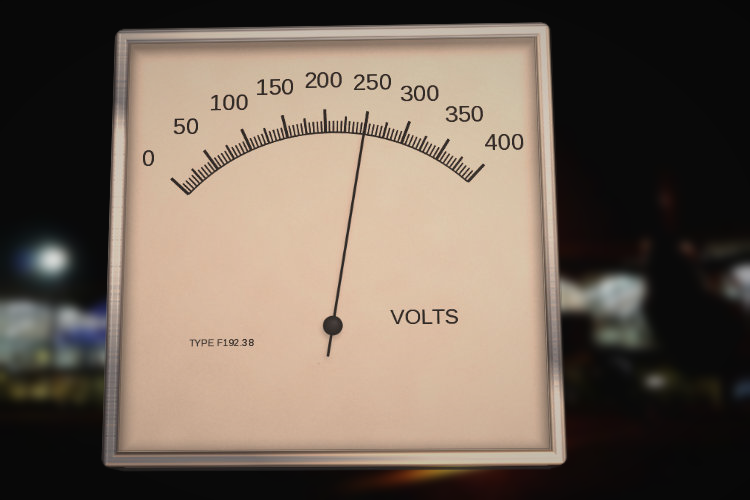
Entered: 250 V
